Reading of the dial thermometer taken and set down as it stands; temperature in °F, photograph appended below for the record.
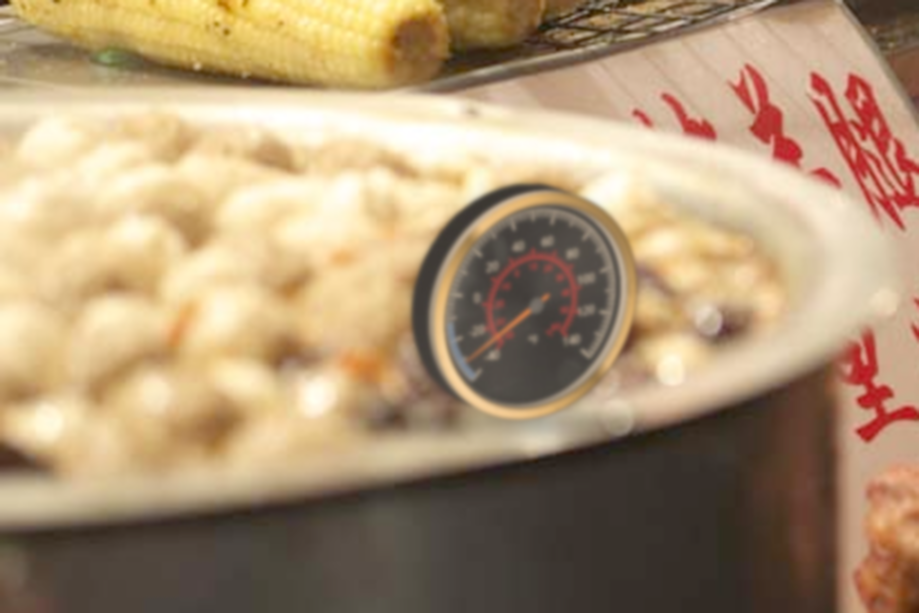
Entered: -30 °F
